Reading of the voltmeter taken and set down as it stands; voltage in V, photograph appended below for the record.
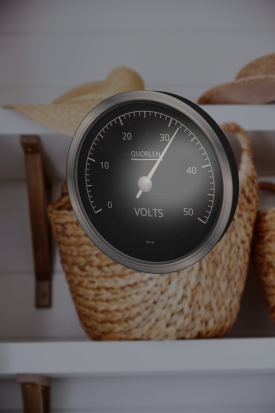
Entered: 32 V
